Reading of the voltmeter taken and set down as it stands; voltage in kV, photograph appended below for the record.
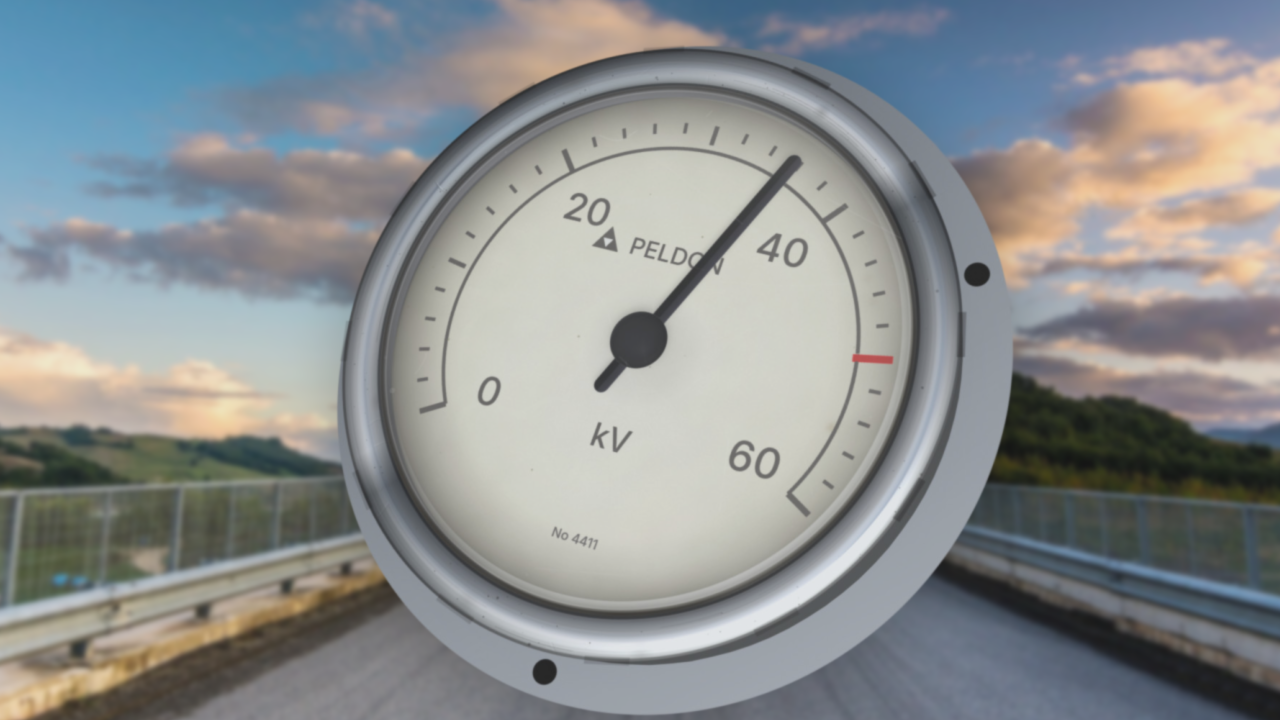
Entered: 36 kV
